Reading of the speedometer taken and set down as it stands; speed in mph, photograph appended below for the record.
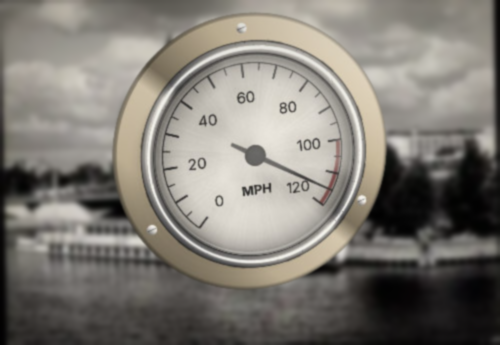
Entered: 115 mph
